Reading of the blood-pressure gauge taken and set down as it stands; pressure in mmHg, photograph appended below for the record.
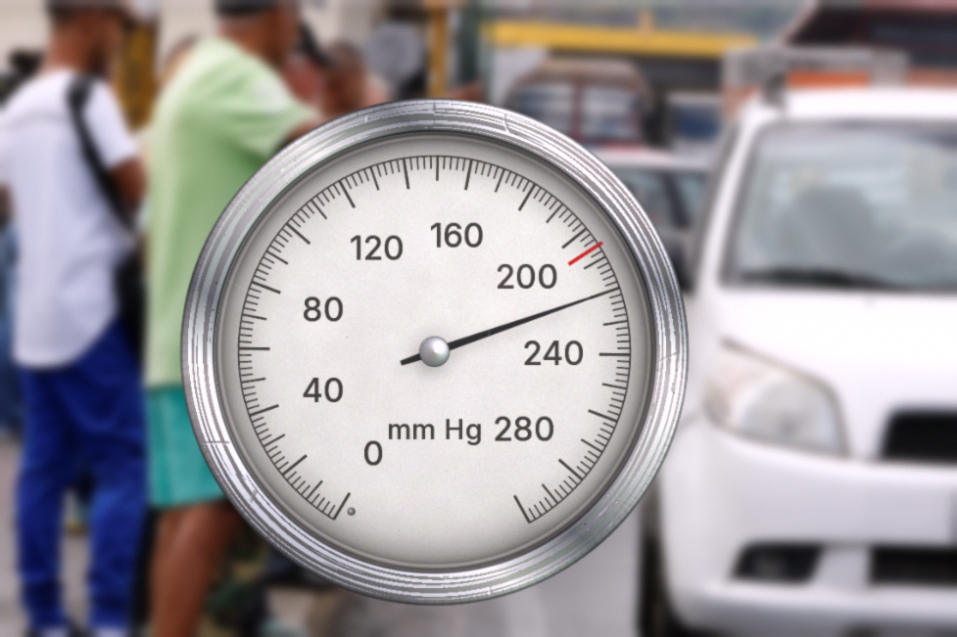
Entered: 220 mmHg
